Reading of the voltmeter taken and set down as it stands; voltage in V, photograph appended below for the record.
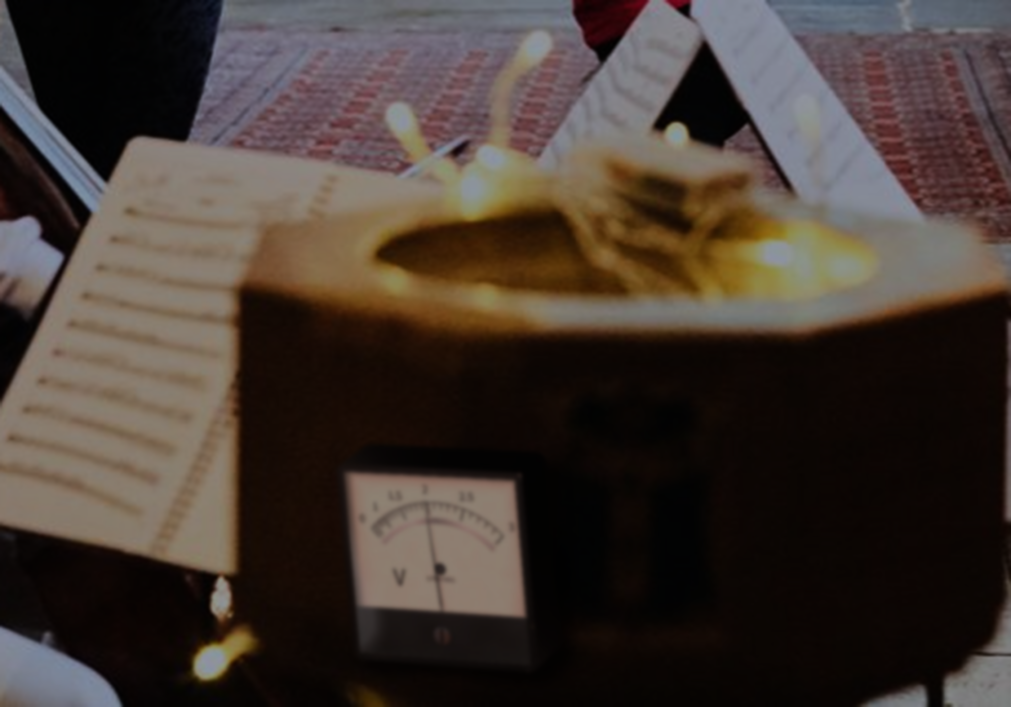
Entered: 2 V
